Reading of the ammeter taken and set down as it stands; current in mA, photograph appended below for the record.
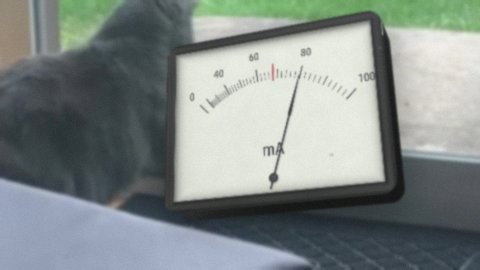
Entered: 80 mA
